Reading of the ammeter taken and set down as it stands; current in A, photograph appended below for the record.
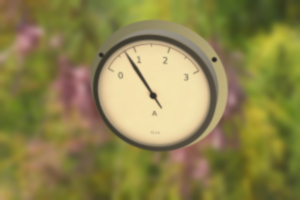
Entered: 0.75 A
